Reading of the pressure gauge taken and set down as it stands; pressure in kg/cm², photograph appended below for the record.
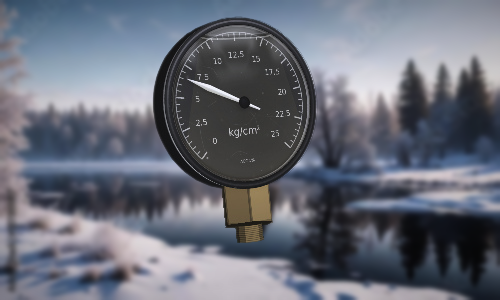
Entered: 6.5 kg/cm²
